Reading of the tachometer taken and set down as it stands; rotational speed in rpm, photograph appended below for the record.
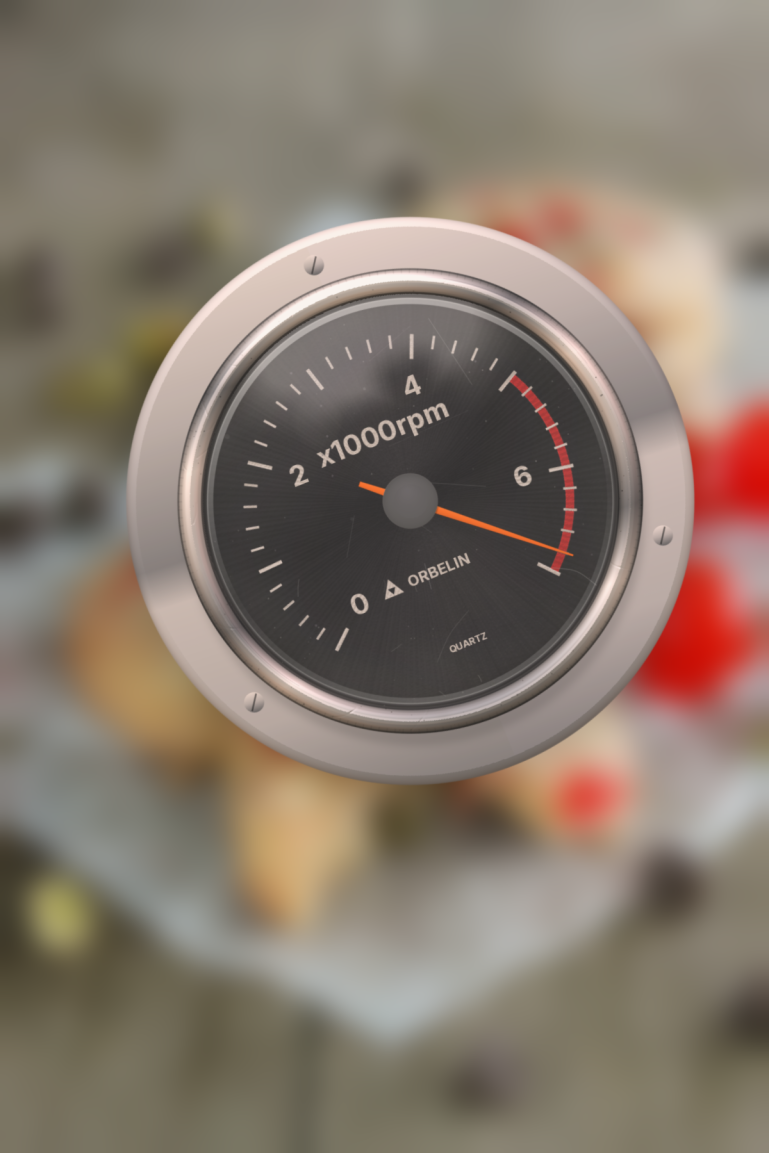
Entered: 6800 rpm
